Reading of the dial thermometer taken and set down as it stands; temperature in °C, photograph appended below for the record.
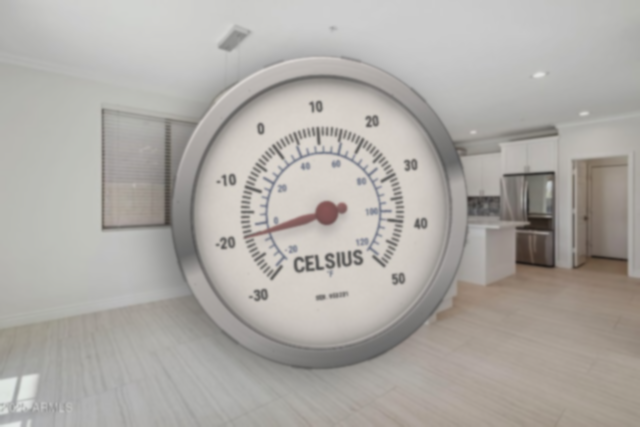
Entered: -20 °C
